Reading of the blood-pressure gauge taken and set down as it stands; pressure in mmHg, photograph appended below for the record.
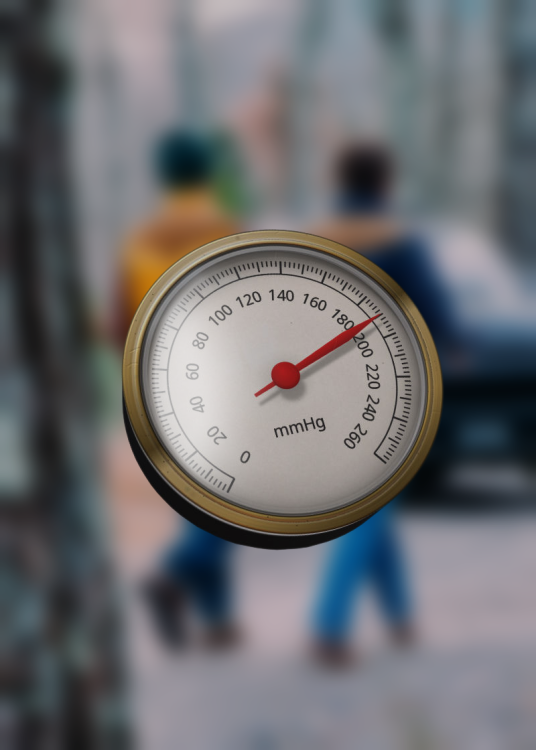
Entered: 190 mmHg
